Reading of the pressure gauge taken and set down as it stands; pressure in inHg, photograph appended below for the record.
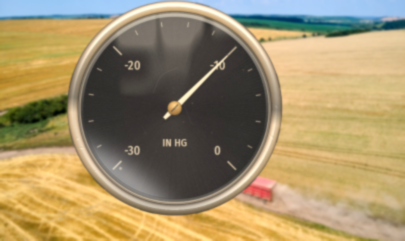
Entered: -10 inHg
